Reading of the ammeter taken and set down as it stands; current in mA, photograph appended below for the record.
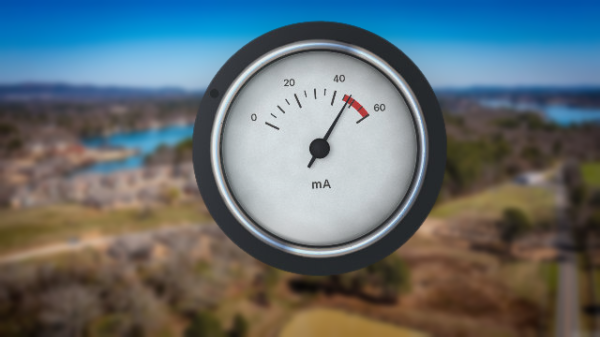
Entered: 47.5 mA
